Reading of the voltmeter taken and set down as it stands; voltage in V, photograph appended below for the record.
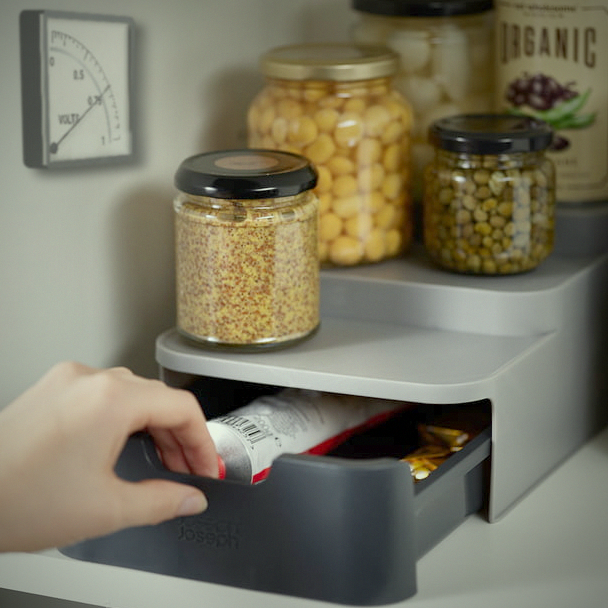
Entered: 0.75 V
